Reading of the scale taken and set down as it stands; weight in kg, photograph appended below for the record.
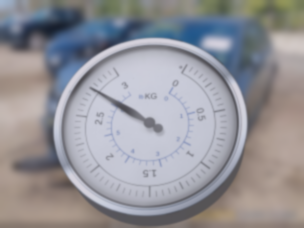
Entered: 2.75 kg
